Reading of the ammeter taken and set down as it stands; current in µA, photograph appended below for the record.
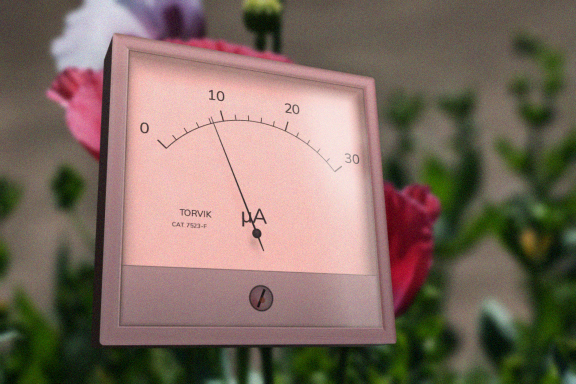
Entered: 8 µA
